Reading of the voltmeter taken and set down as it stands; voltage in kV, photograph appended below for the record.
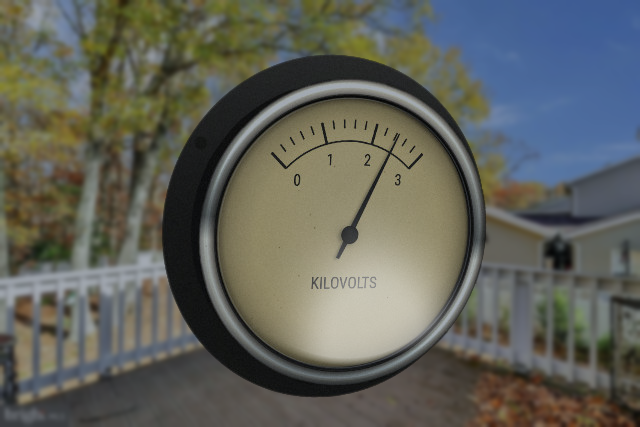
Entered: 2.4 kV
